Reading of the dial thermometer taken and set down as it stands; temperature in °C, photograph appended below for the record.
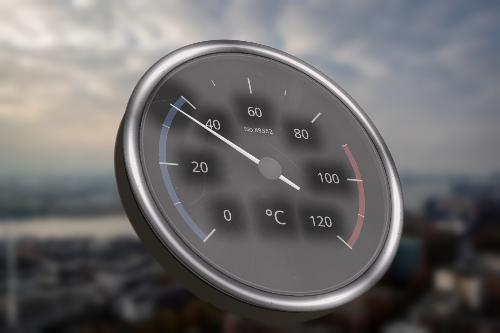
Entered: 35 °C
